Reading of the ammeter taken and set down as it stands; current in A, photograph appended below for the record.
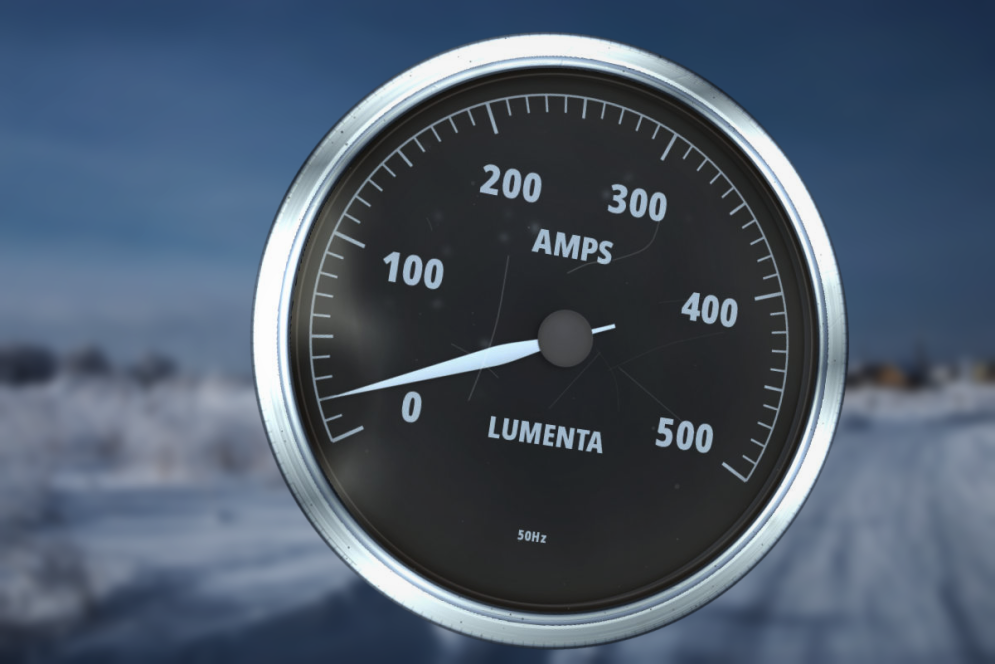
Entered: 20 A
